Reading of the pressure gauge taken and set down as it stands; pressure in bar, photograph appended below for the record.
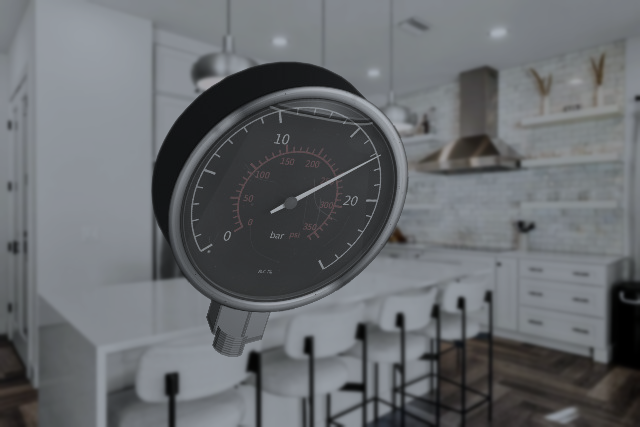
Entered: 17 bar
